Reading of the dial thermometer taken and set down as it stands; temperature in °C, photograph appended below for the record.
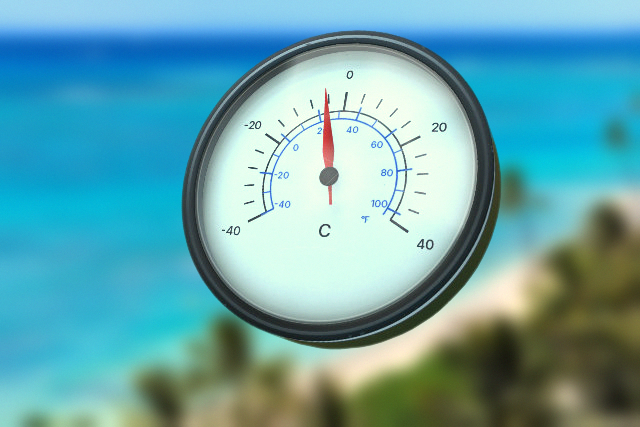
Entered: -4 °C
